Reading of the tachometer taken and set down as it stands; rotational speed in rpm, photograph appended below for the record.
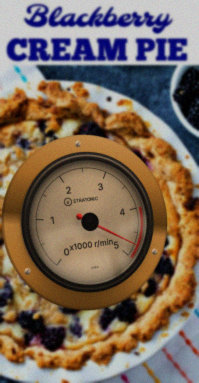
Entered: 4750 rpm
